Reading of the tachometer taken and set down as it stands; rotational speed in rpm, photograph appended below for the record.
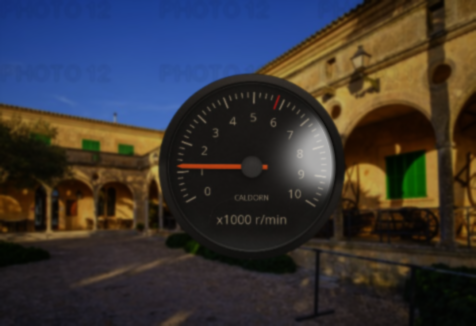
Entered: 1200 rpm
